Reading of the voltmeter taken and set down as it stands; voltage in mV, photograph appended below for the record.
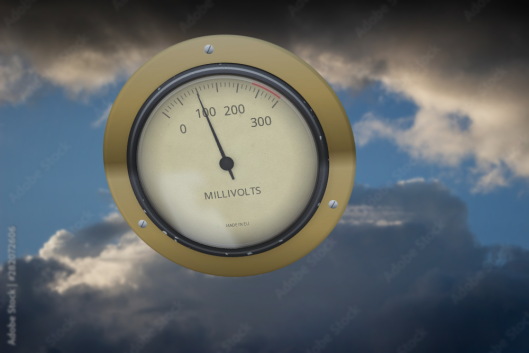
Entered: 100 mV
